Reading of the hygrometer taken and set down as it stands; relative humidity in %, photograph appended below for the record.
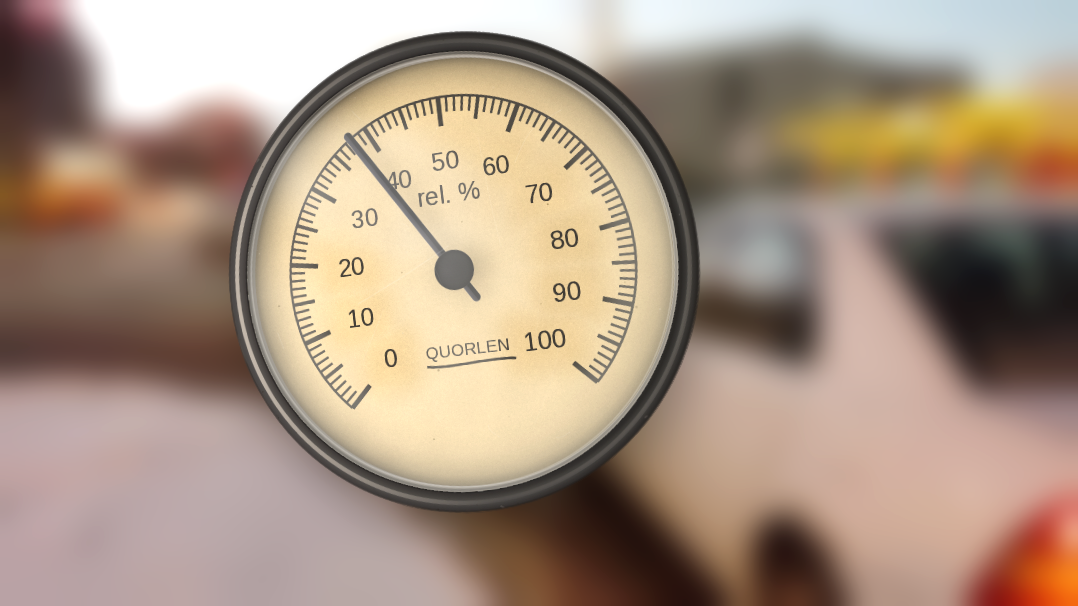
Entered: 38 %
